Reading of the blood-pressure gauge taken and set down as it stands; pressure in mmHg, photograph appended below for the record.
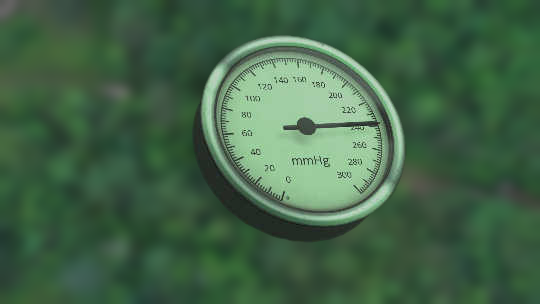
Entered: 240 mmHg
